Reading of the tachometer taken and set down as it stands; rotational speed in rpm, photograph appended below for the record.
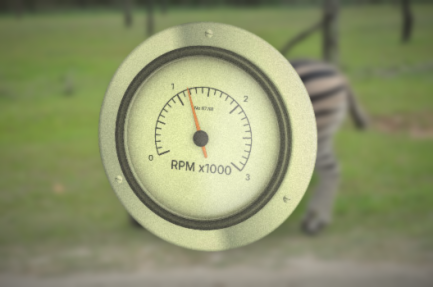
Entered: 1200 rpm
